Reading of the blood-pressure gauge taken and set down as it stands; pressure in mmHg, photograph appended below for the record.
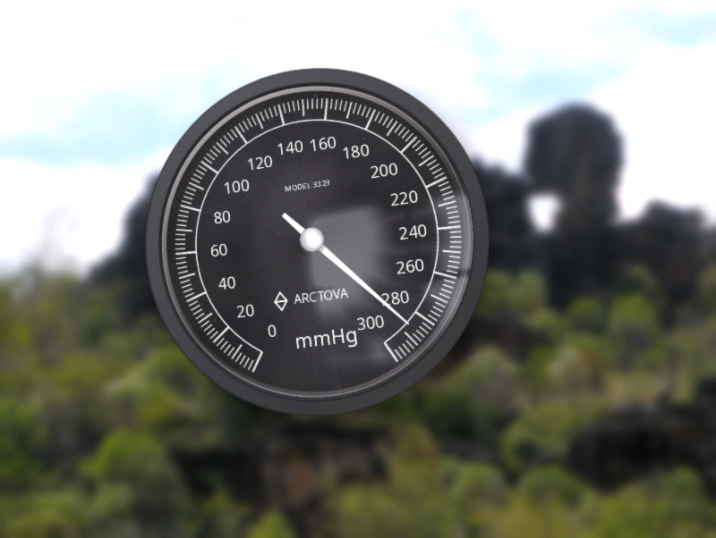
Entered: 286 mmHg
